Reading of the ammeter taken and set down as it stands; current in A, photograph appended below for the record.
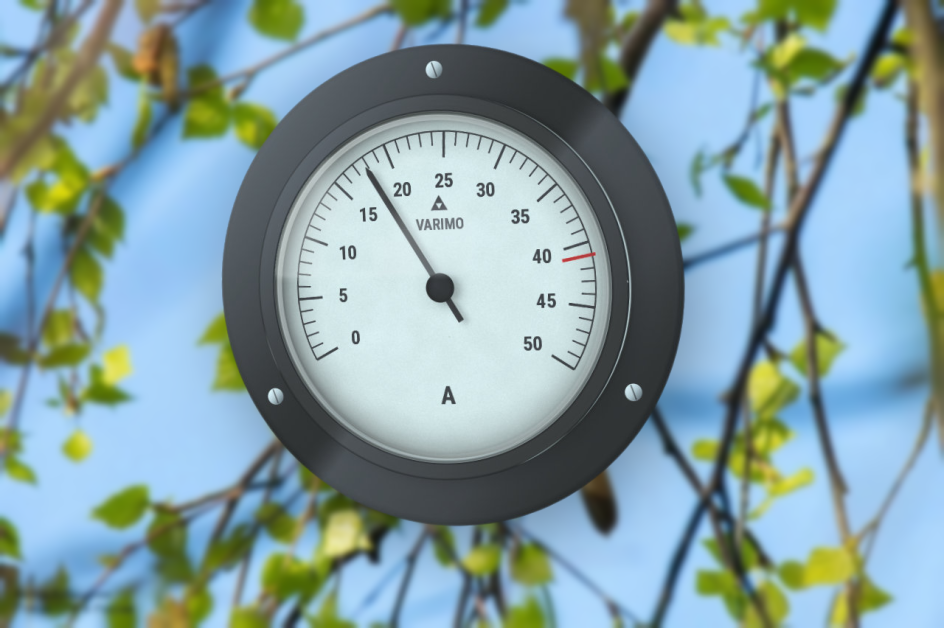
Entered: 18 A
